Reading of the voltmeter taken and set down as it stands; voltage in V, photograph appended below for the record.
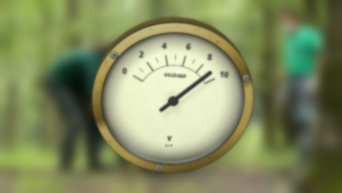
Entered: 9 V
